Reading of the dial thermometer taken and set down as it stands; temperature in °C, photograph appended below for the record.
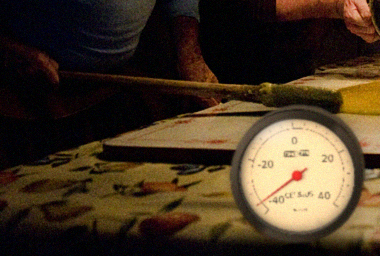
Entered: -36 °C
